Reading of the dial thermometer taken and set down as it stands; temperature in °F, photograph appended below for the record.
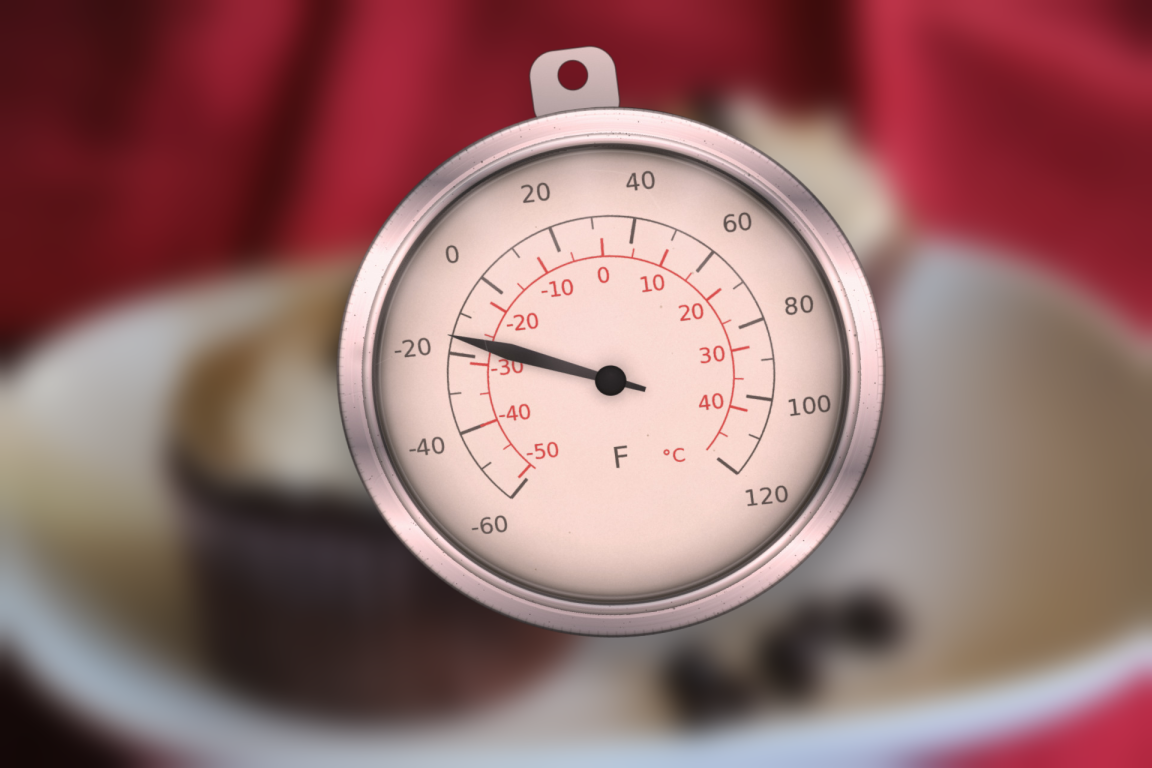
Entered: -15 °F
